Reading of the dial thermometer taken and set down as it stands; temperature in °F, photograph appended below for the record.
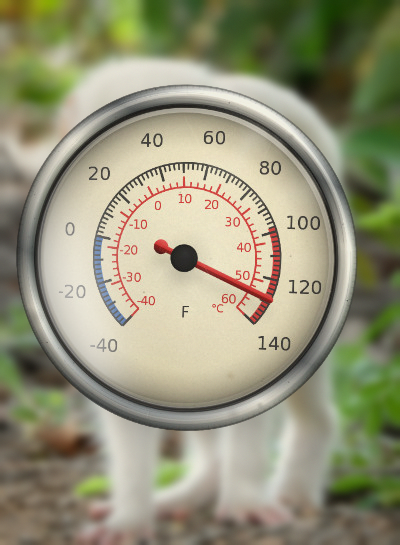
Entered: 128 °F
